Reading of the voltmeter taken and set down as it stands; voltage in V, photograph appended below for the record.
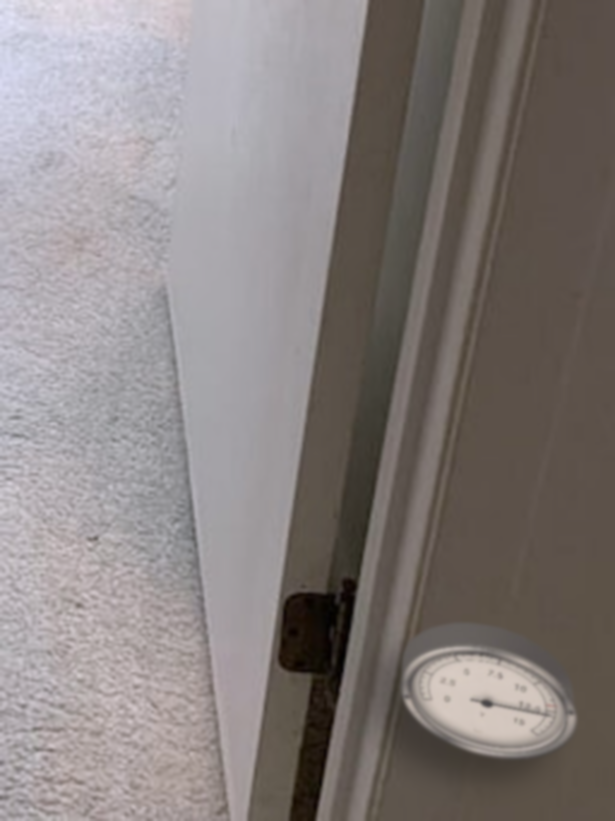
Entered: 12.5 V
